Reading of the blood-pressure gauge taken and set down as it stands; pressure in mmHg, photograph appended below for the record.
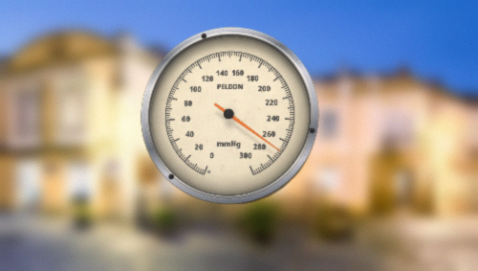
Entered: 270 mmHg
